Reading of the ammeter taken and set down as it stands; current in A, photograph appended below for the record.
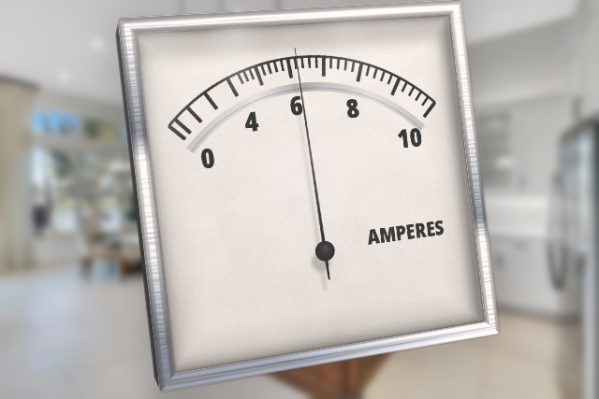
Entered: 6.2 A
